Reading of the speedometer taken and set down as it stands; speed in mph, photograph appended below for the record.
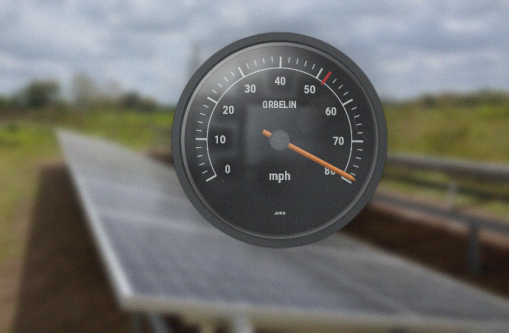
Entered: 79 mph
